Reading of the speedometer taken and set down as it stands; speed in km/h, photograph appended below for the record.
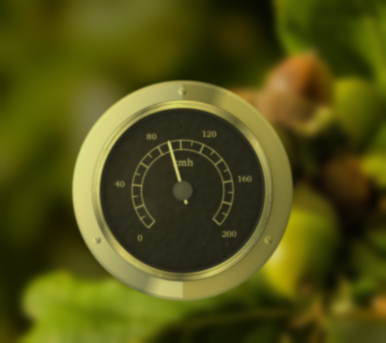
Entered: 90 km/h
